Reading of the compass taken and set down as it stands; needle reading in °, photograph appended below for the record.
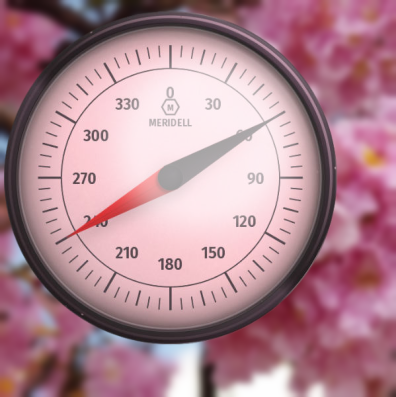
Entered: 240 °
